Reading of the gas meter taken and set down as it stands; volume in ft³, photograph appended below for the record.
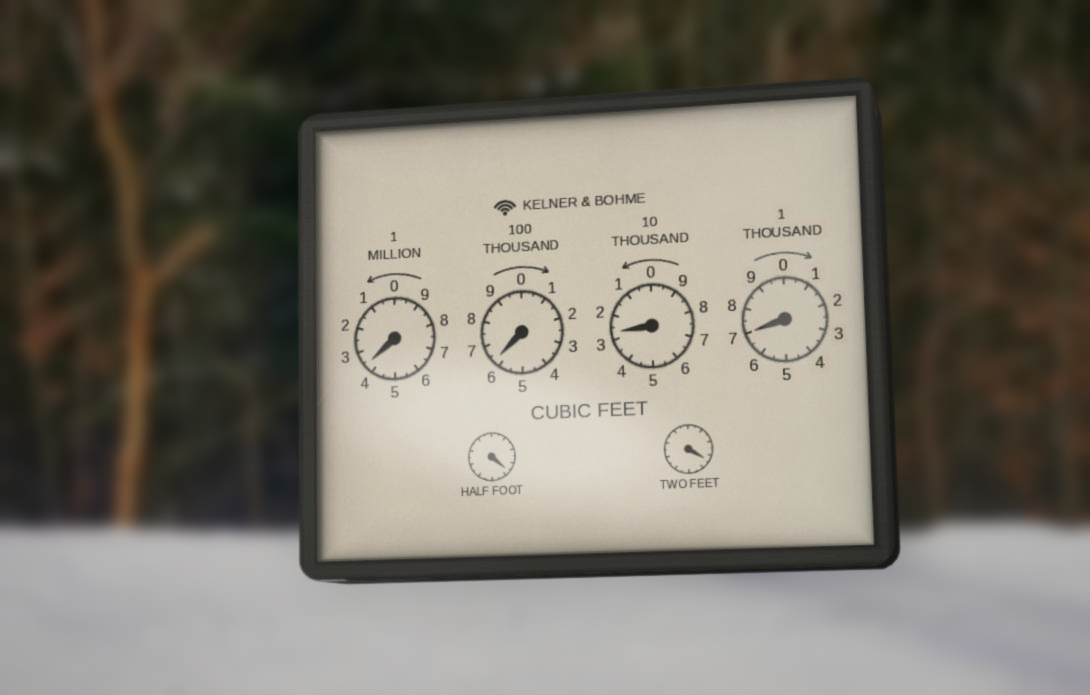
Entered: 362700 ft³
